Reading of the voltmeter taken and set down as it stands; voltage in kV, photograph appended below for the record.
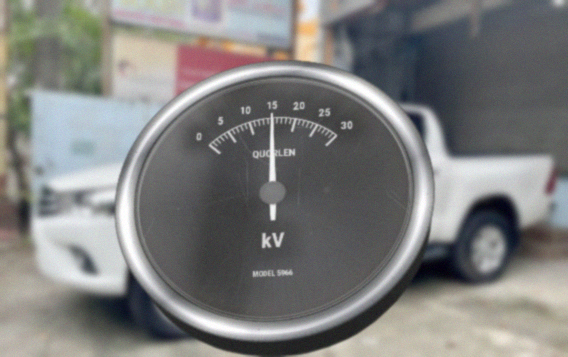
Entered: 15 kV
